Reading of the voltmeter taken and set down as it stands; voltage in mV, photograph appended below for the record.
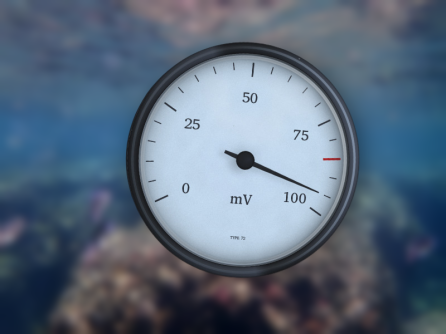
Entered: 95 mV
